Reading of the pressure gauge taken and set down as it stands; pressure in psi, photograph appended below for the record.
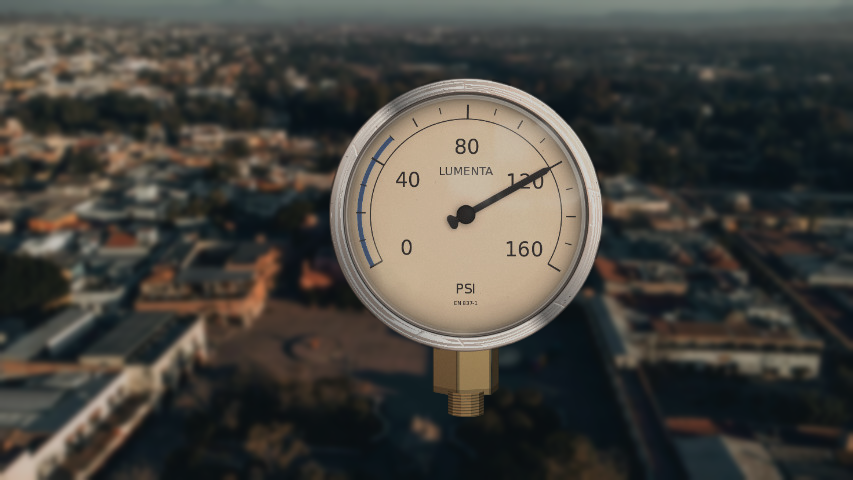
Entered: 120 psi
